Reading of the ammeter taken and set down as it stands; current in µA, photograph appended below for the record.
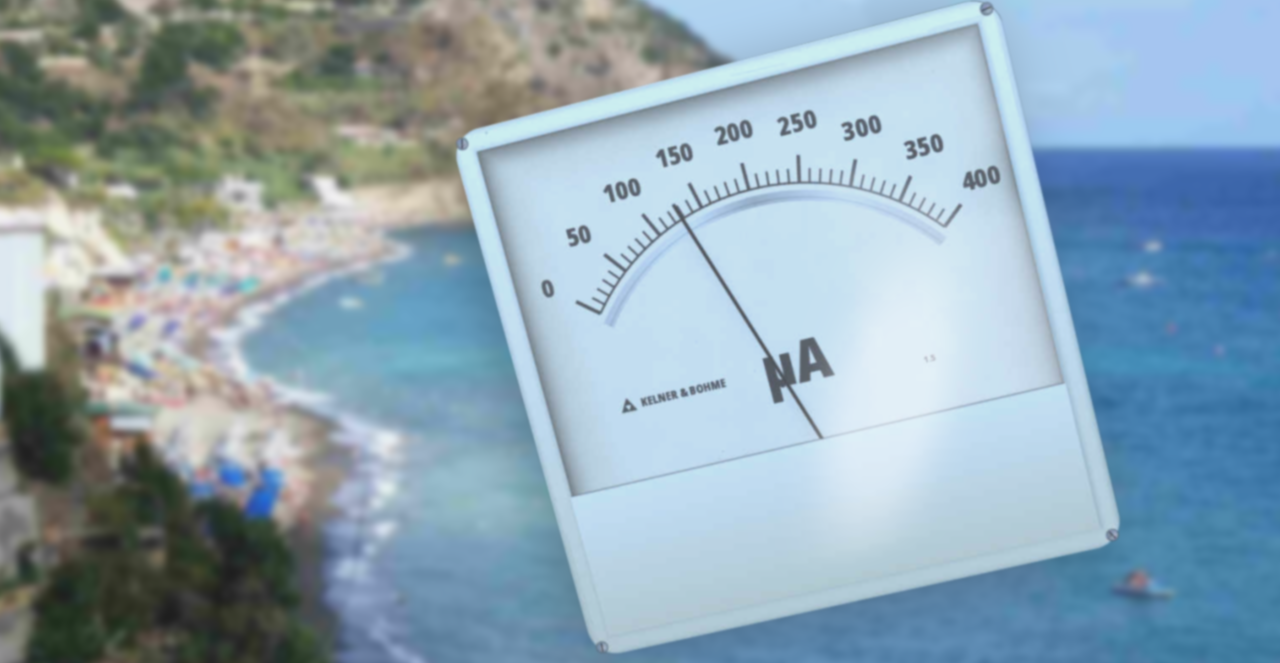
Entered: 130 µA
